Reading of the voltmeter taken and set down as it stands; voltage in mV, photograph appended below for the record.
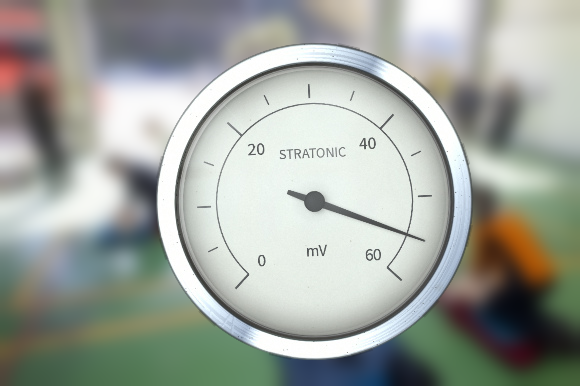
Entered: 55 mV
